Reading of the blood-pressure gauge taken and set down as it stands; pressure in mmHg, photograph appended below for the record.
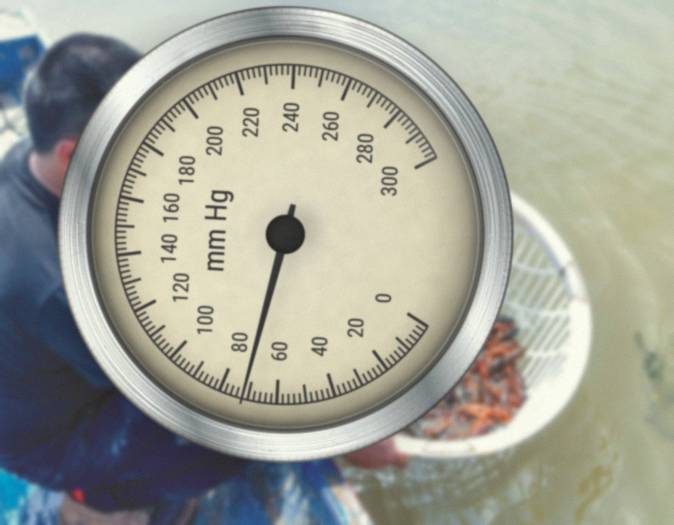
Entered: 72 mmHg
